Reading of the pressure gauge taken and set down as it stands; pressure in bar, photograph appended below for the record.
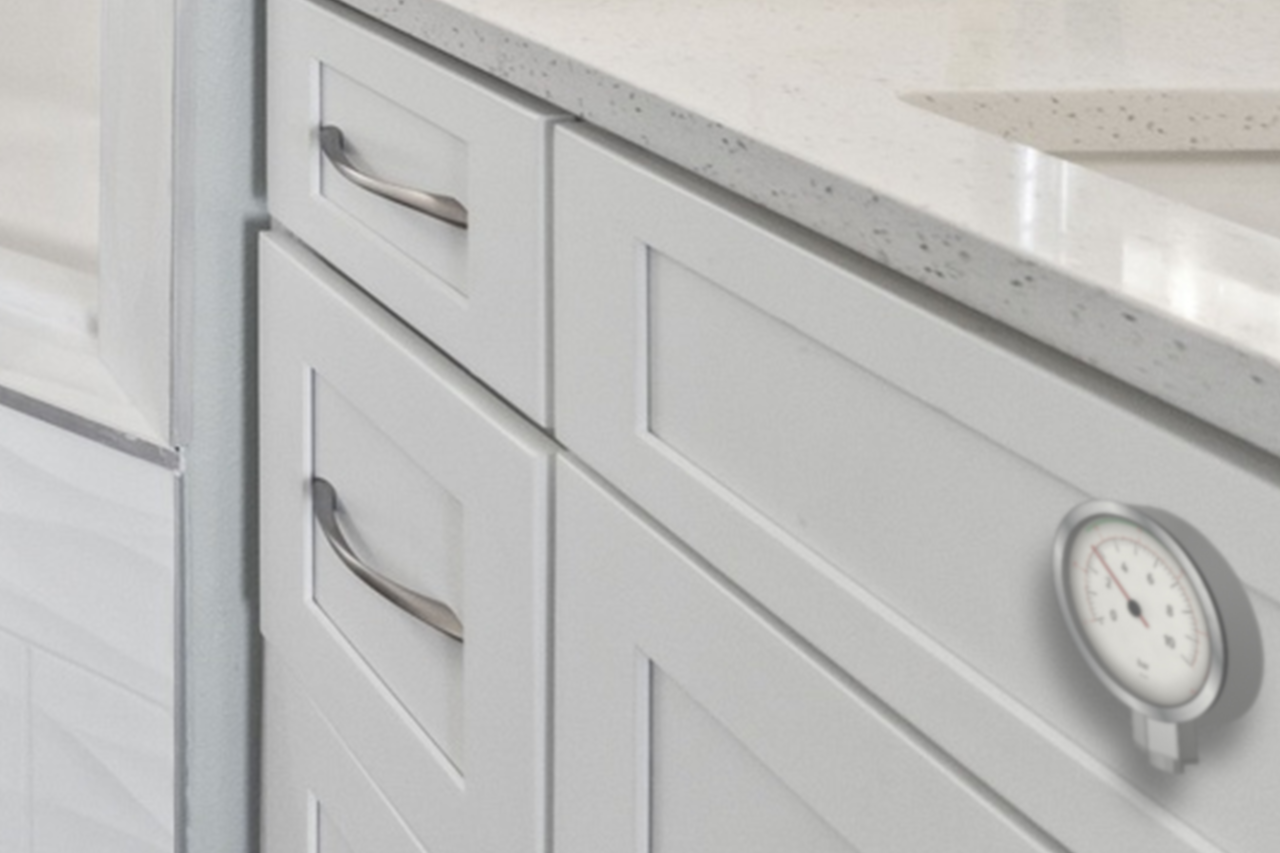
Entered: 3 bar
